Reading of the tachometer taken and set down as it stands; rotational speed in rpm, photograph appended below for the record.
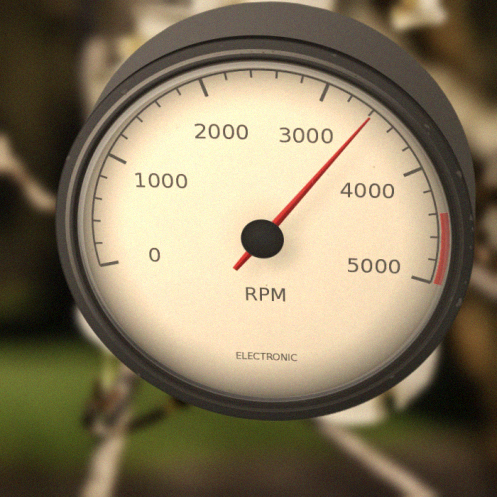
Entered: 3400 rpm
